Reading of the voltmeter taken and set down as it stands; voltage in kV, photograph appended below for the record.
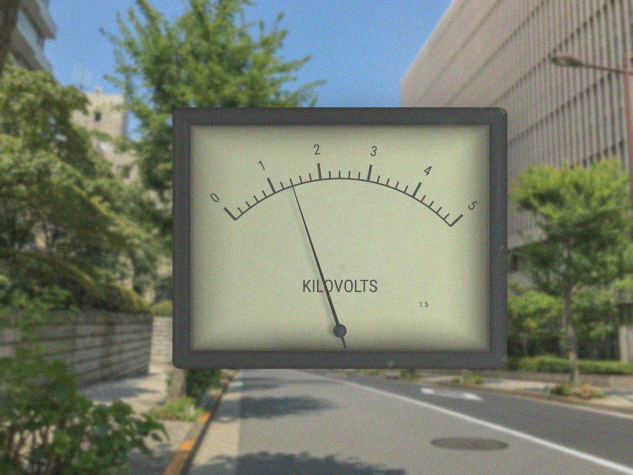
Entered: 1.4 kV
